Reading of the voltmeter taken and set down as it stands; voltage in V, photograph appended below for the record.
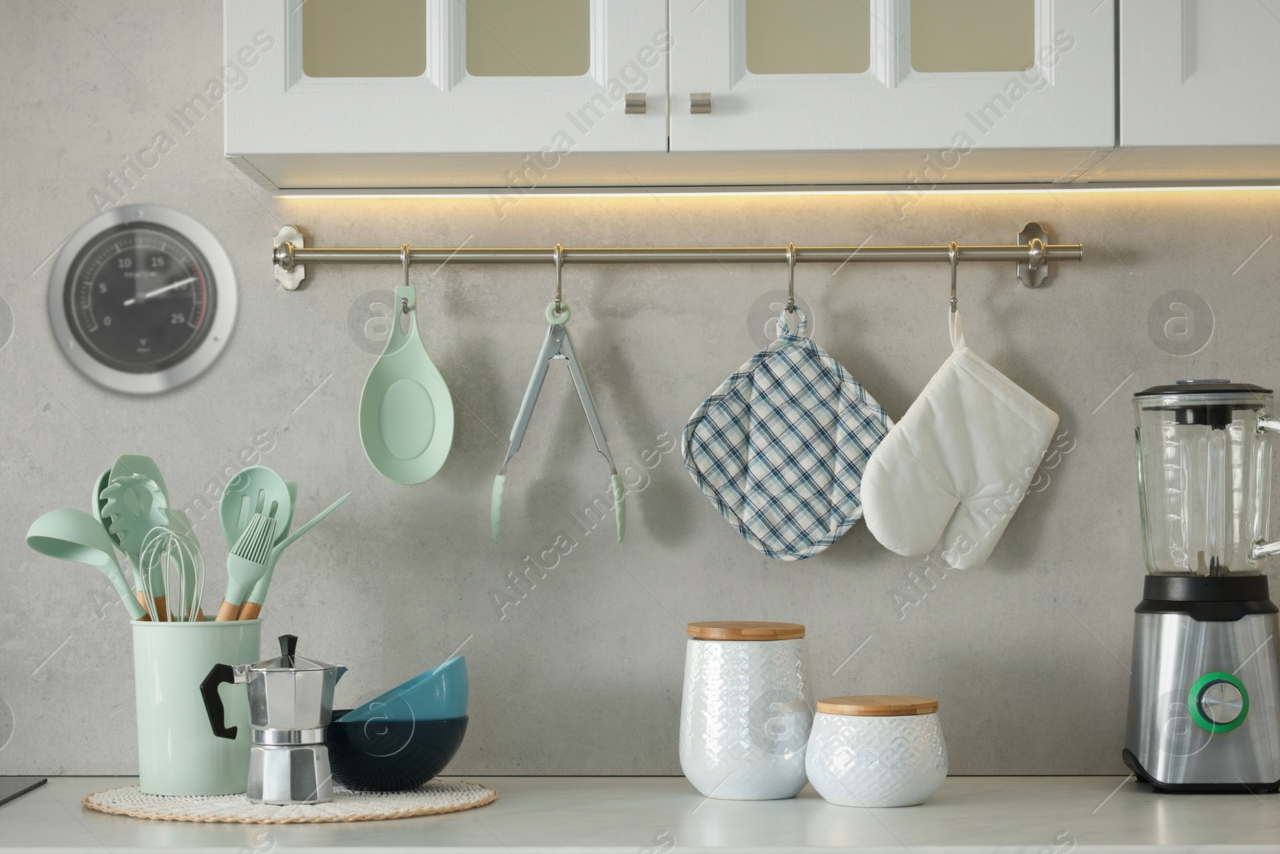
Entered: 20 V
